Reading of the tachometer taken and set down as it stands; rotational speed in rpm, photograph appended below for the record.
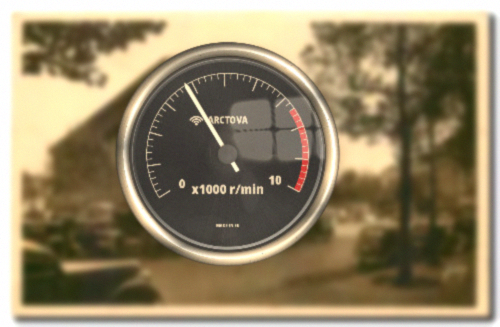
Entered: 3800 rpm
